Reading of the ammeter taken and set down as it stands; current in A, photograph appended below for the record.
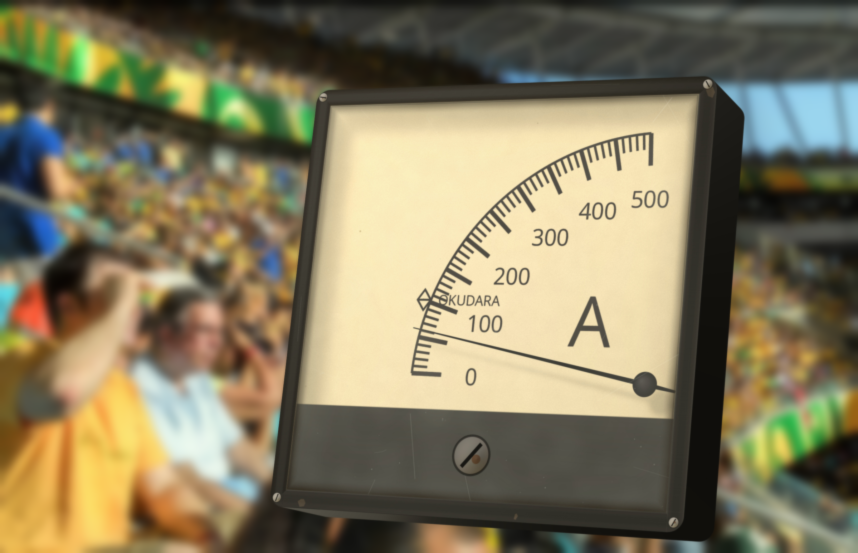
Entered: 60 A
